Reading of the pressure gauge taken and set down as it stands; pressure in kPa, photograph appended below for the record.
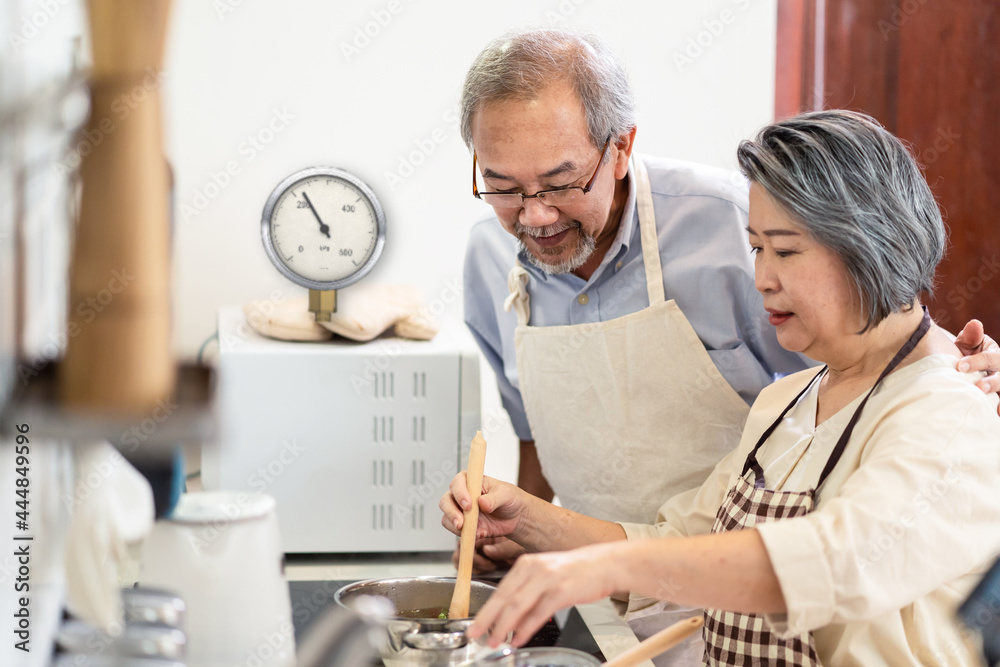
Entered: 225 kPa
